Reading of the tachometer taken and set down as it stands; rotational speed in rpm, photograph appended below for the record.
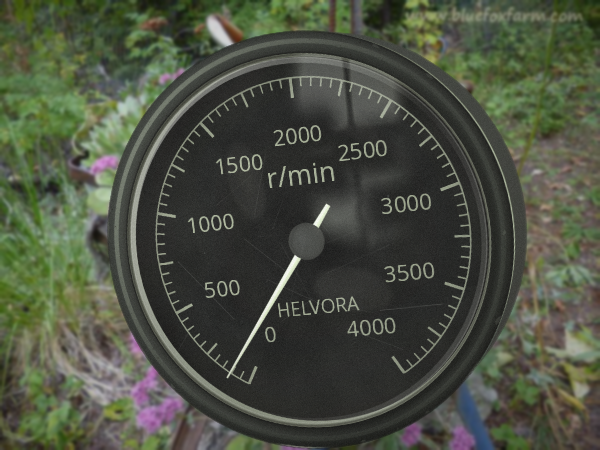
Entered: 100 rpm
